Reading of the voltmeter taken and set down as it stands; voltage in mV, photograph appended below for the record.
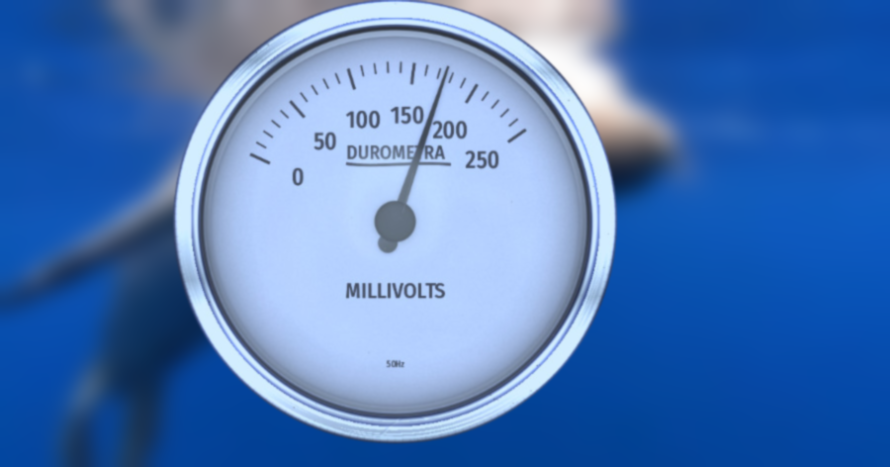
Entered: 175 mV
